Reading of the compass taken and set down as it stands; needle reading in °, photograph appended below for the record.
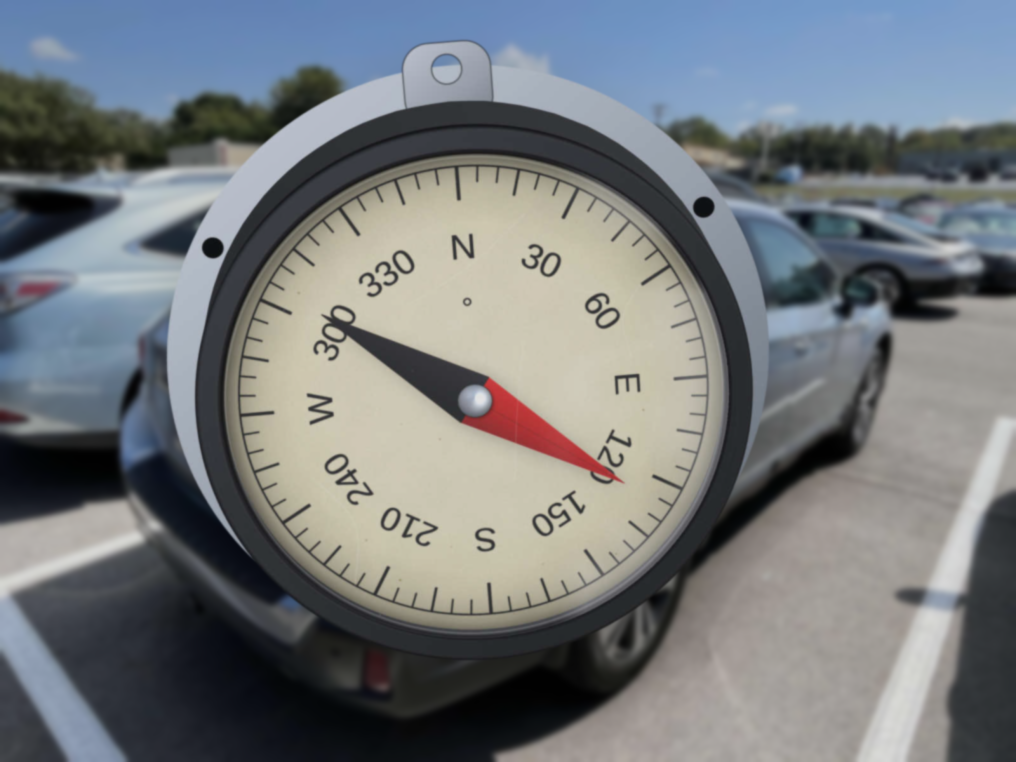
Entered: 125 °
